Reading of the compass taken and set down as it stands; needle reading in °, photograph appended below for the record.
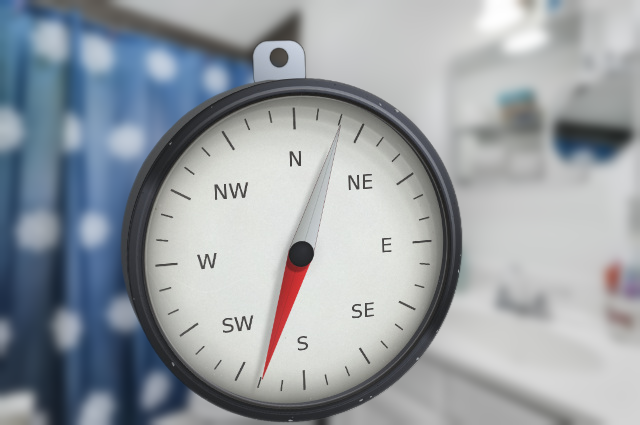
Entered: 200 °
